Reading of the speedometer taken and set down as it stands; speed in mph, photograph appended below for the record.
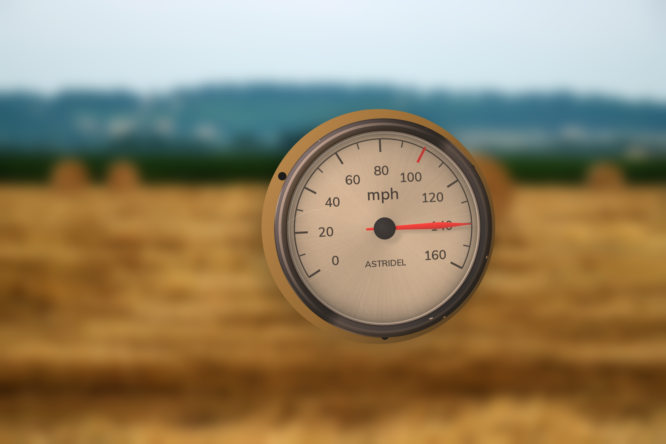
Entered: 140 mph
